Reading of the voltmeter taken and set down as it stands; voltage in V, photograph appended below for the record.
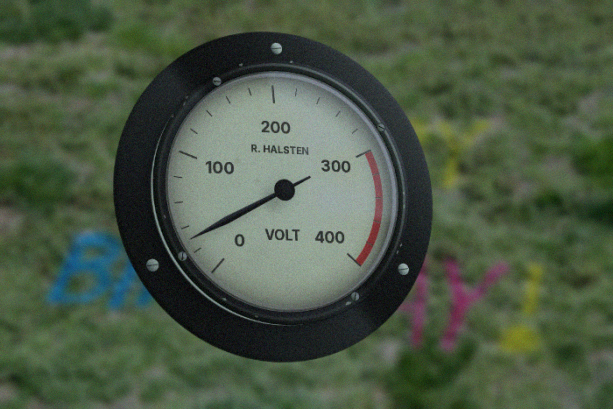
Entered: 30 V
